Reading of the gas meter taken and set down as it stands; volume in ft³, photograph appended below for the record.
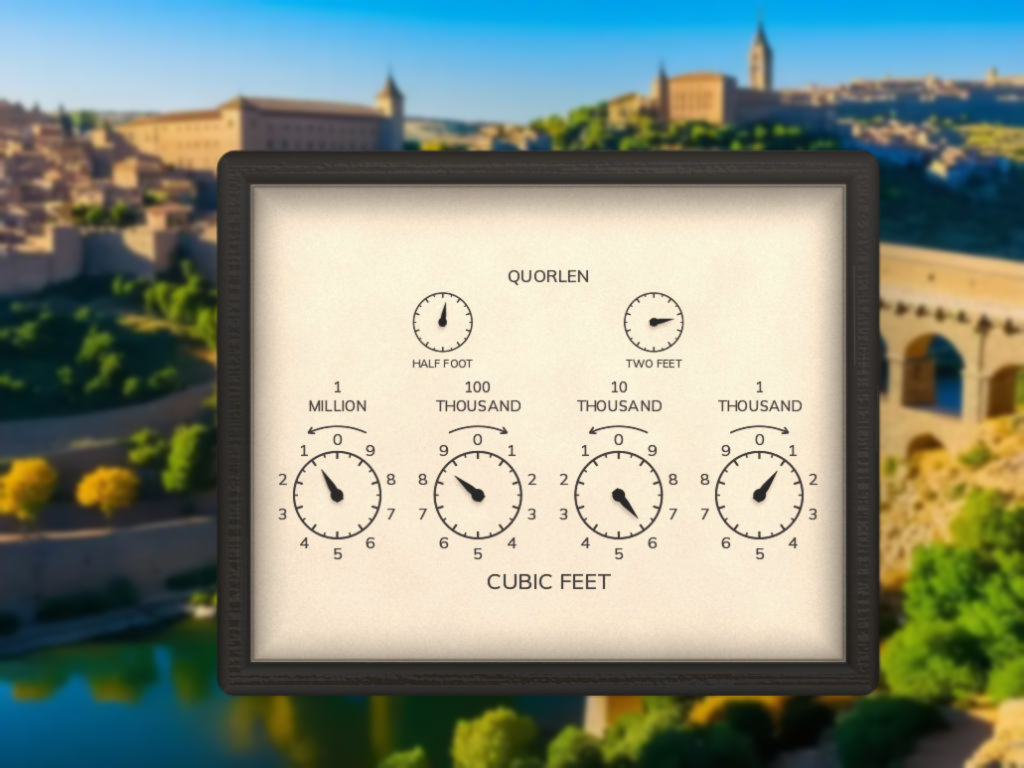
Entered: 86100 ft³
